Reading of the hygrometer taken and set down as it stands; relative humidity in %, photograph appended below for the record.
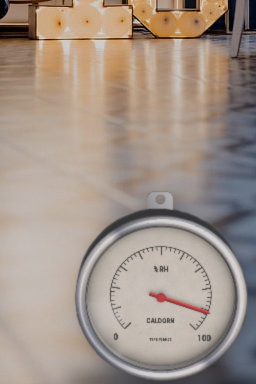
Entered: 90 %
